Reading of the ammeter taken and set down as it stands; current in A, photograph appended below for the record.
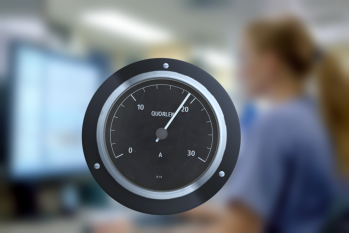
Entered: 19 A
